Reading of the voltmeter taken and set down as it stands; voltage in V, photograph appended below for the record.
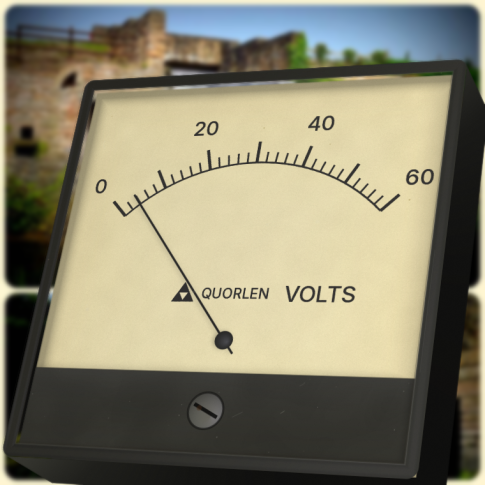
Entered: 4 V
